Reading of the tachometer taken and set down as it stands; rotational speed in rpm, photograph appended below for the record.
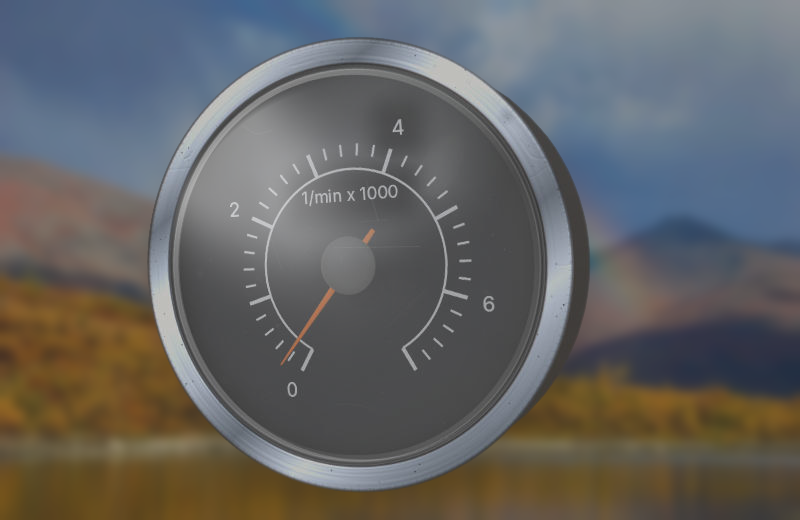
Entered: 200 rpm
